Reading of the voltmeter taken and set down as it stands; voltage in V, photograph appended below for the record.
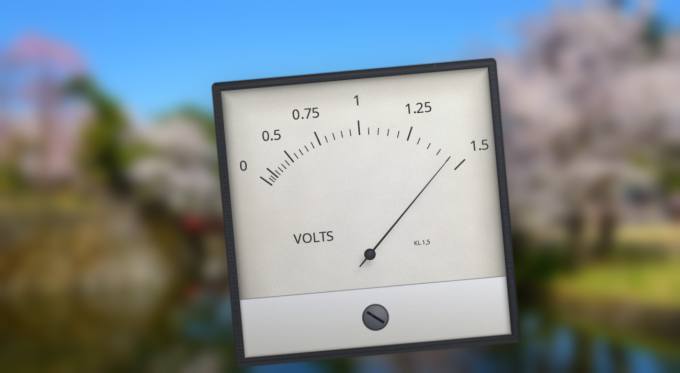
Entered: 1.45 V
